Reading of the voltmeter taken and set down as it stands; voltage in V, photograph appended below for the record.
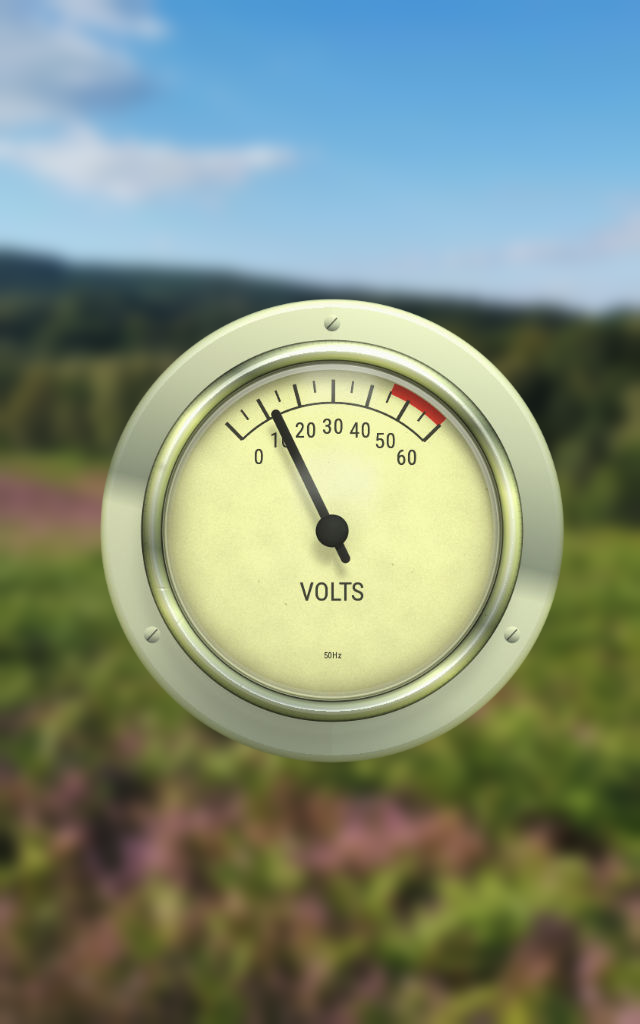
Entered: 12.5 V
